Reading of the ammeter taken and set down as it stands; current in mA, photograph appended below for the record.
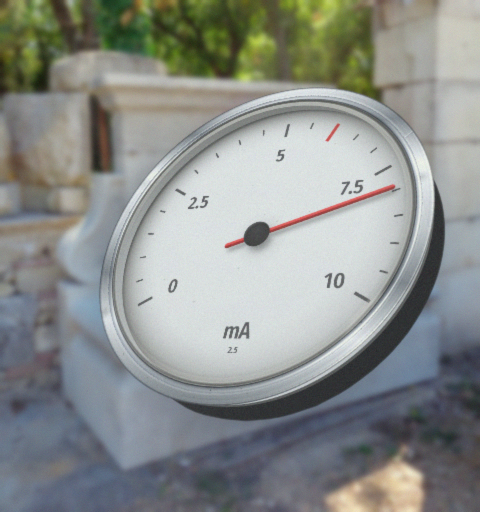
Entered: 8 mA
